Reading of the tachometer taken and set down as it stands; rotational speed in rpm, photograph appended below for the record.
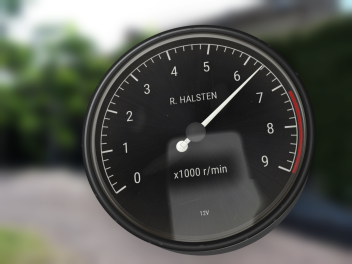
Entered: 6400 rpm
